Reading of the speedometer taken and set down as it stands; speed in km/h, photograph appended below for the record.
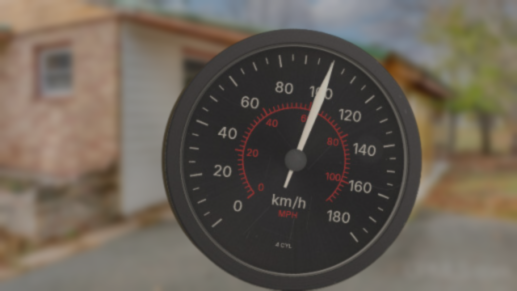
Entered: 100 km/h
